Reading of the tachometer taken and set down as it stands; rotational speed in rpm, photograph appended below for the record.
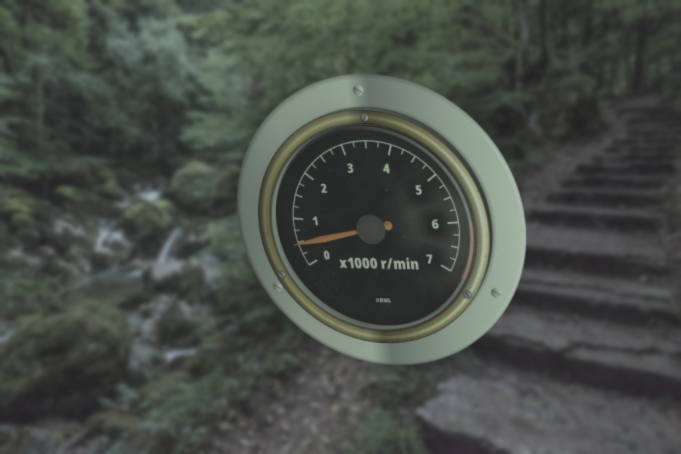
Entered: 500 rpm
